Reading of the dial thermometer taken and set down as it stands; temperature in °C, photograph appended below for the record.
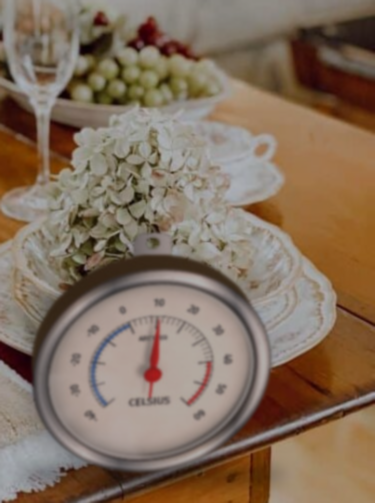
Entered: 10 °C
